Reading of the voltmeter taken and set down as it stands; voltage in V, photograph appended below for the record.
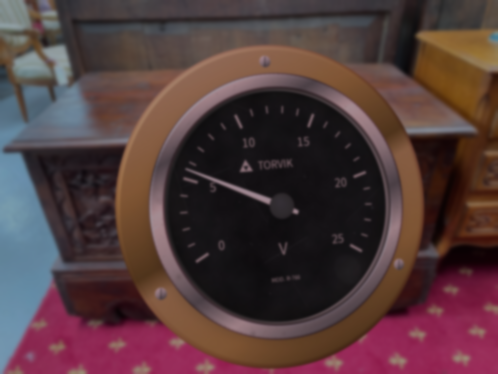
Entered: 5.5 V
